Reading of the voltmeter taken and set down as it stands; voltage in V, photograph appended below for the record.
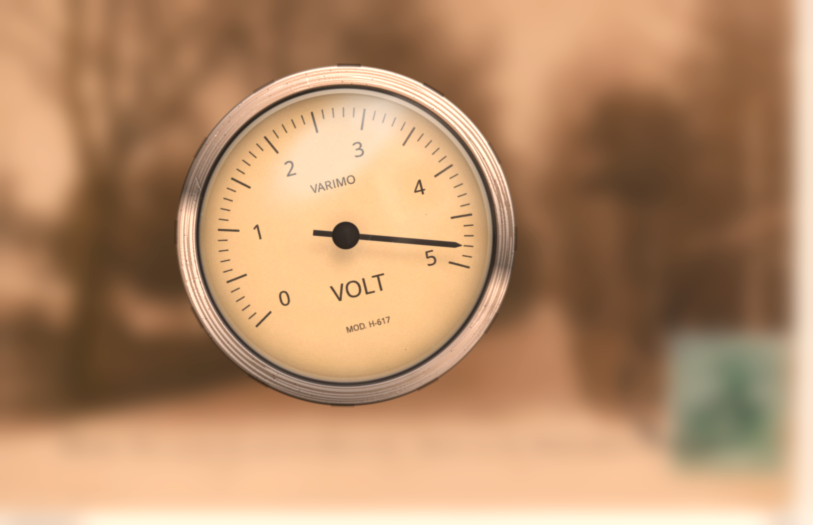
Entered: 4.8 V
